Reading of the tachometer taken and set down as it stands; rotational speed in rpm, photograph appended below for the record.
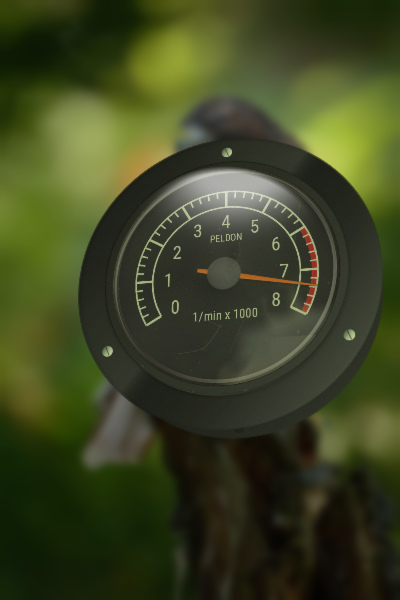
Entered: 7400 rpm
